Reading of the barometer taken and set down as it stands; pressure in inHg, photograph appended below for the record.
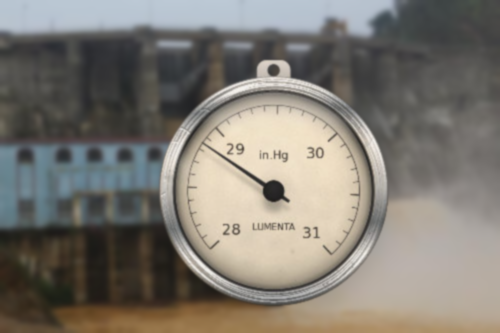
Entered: 28.85 inHg
